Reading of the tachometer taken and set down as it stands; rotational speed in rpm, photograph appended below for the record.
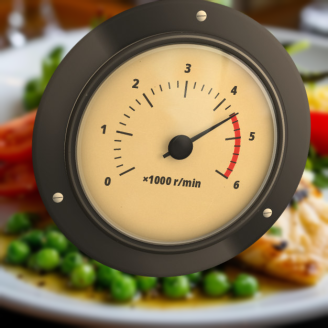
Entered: 4400 rpm
